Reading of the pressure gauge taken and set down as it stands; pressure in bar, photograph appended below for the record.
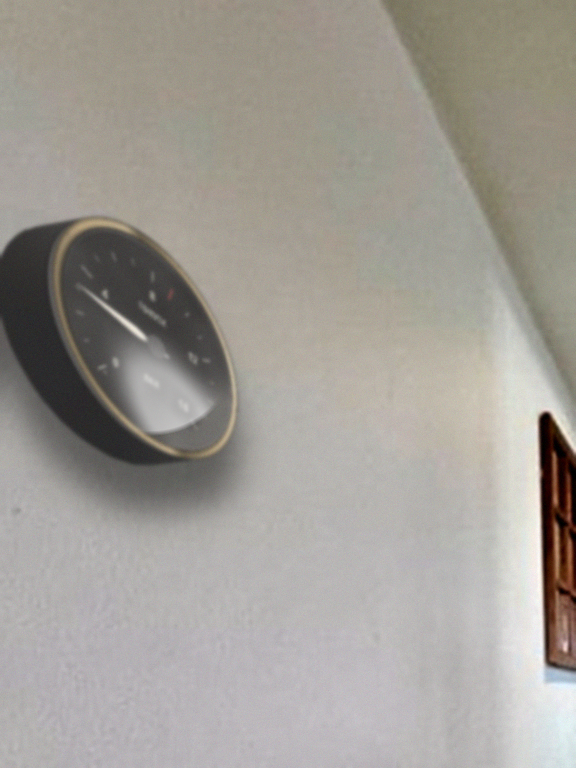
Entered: 3 bar
